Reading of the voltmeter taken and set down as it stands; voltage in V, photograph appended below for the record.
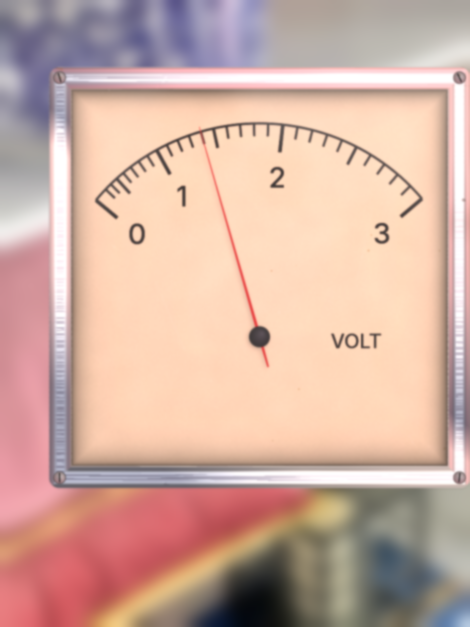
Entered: 1.4 V
